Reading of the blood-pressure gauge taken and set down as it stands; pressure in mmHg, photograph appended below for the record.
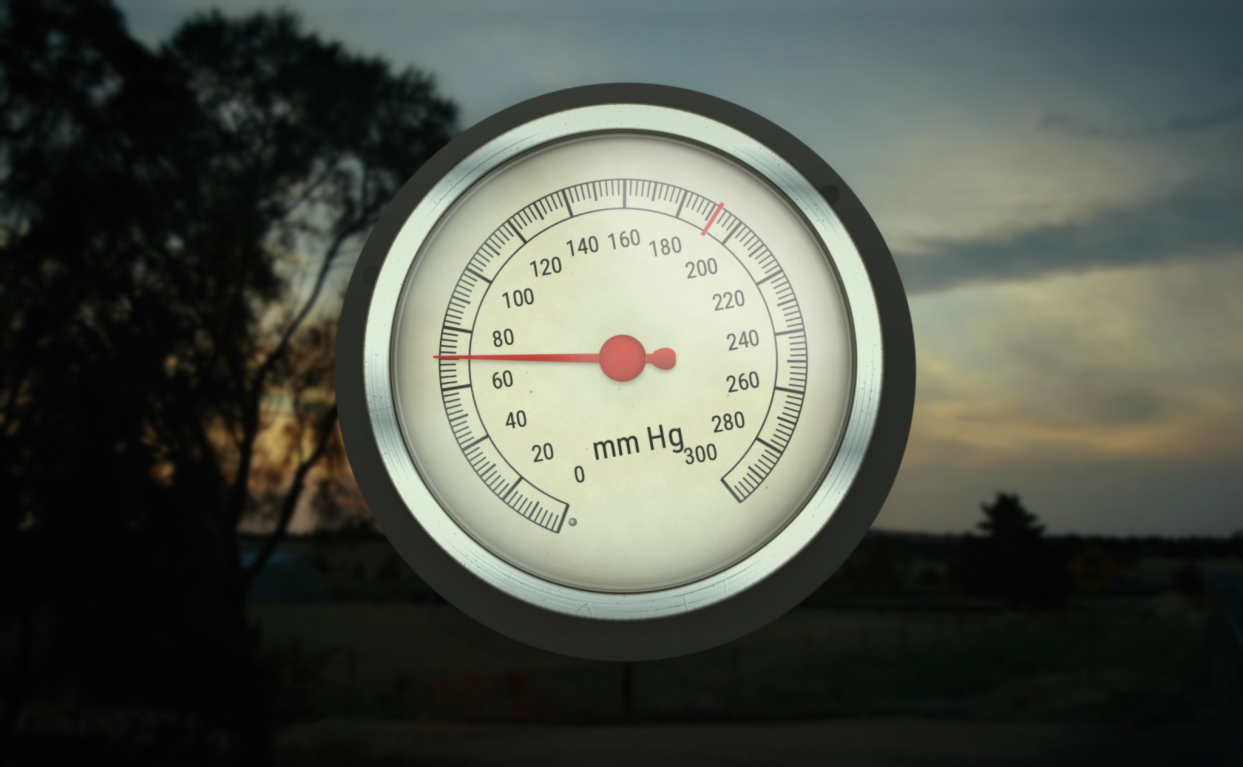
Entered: 70 mmHg
